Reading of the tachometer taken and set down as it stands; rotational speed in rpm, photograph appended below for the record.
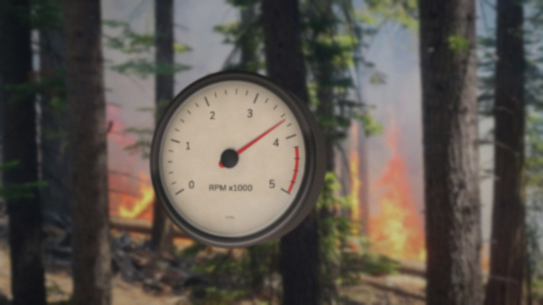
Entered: 3700 rpm
